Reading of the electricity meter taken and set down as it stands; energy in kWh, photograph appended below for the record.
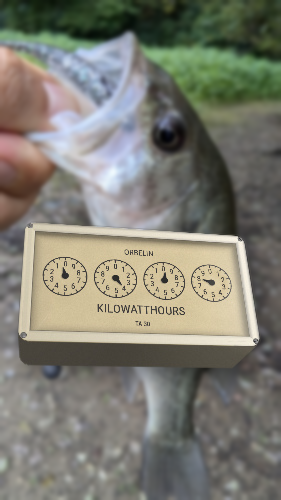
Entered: 398 kWh
